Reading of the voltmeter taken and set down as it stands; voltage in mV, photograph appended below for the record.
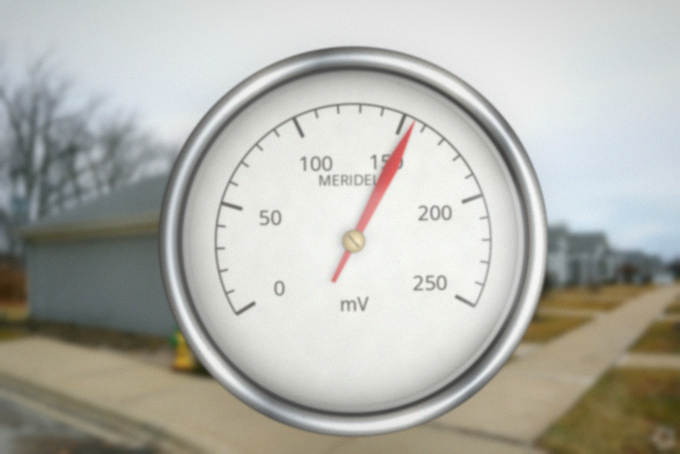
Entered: 155 mV
